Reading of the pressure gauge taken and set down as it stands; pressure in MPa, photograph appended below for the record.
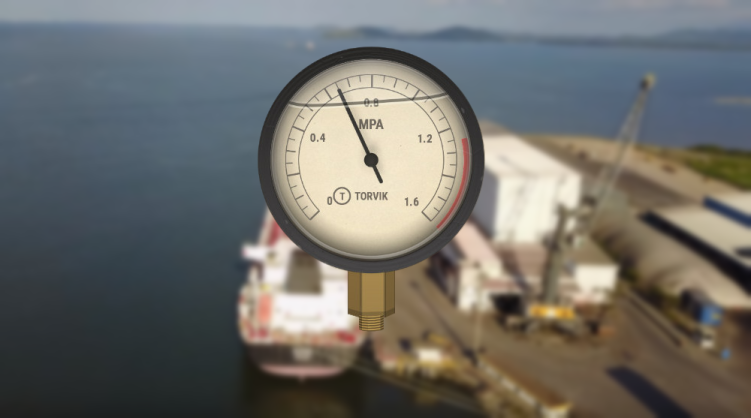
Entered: 0.65 MPa
